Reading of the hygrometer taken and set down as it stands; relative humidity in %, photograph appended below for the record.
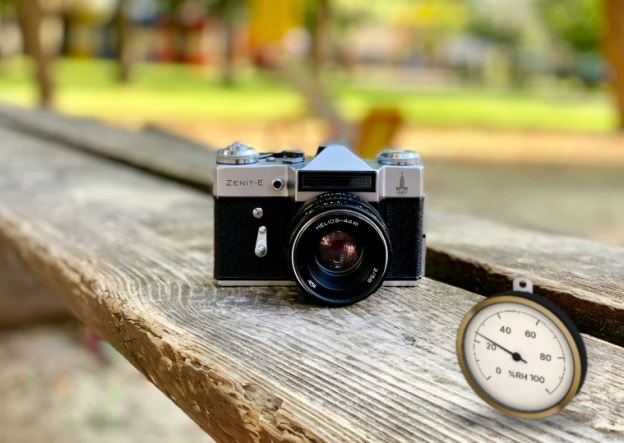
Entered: 25 %
